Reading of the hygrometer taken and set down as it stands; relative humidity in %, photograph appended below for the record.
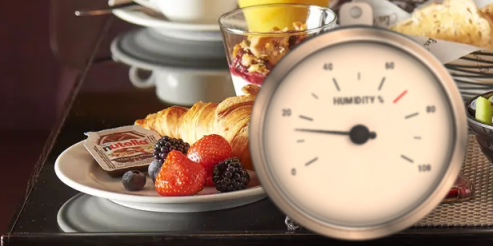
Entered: 15 %
